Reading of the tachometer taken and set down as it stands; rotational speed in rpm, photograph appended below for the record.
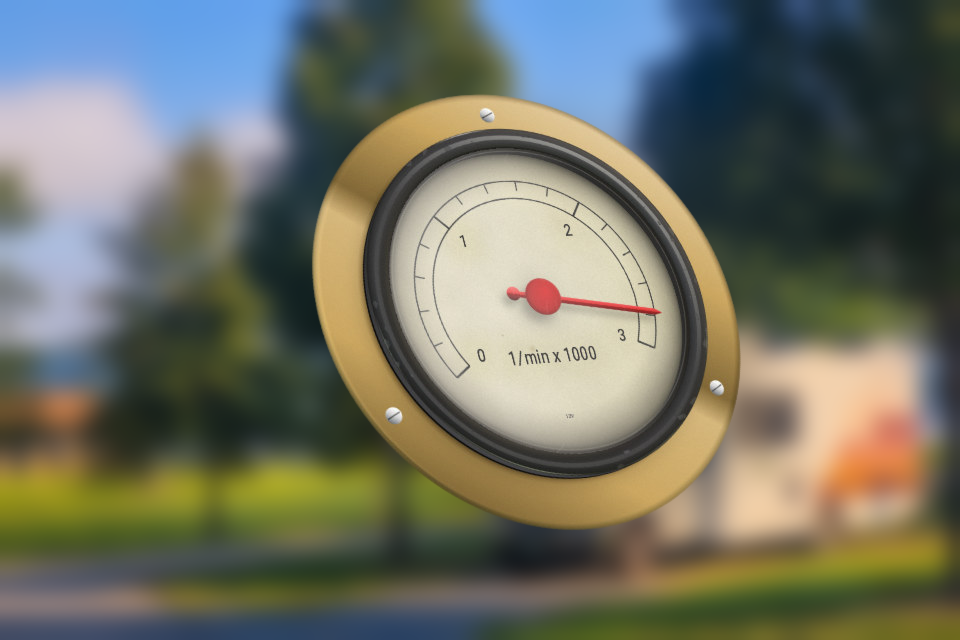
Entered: 2800 rpm
